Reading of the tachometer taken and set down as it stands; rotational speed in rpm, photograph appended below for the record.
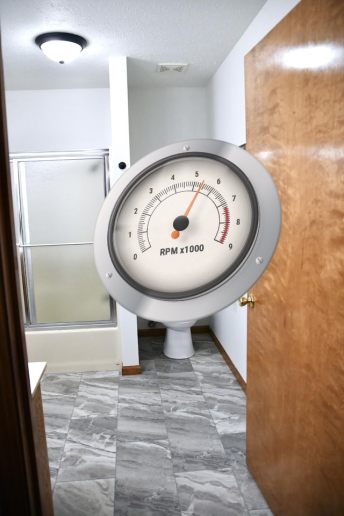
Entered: 5500 rpm
